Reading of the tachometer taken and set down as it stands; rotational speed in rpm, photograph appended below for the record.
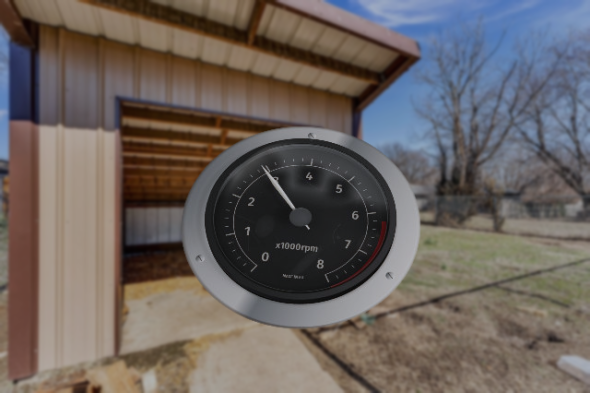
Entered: 2900 rpm
